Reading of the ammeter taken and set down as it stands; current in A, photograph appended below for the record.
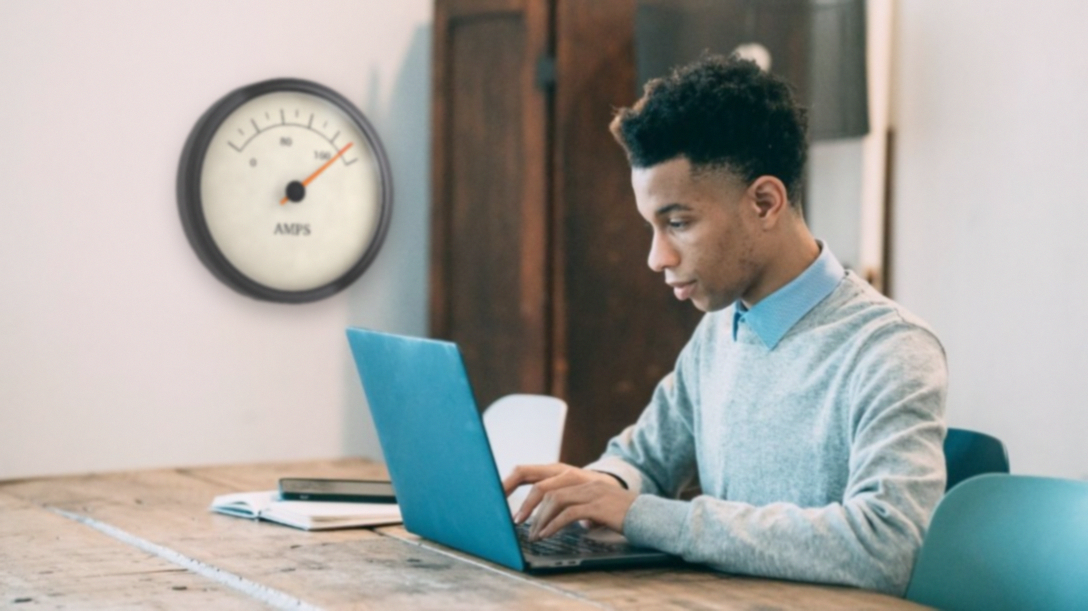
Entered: 180 A
